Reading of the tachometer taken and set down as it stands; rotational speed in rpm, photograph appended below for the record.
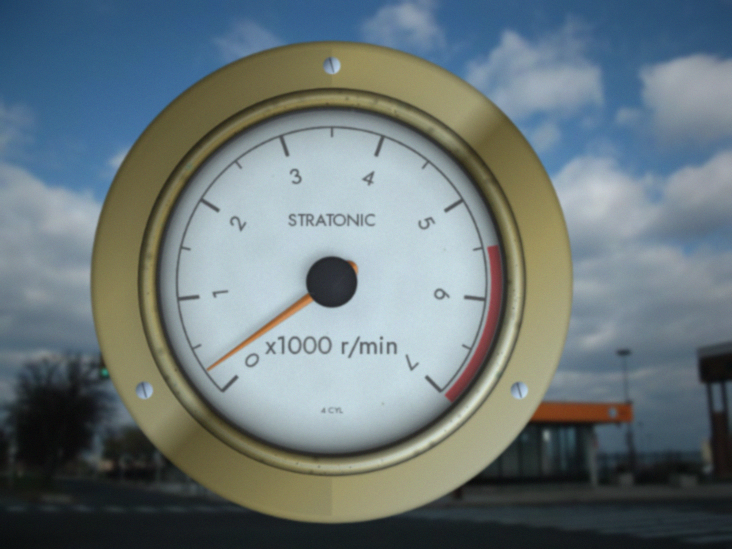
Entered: 250 rpm
